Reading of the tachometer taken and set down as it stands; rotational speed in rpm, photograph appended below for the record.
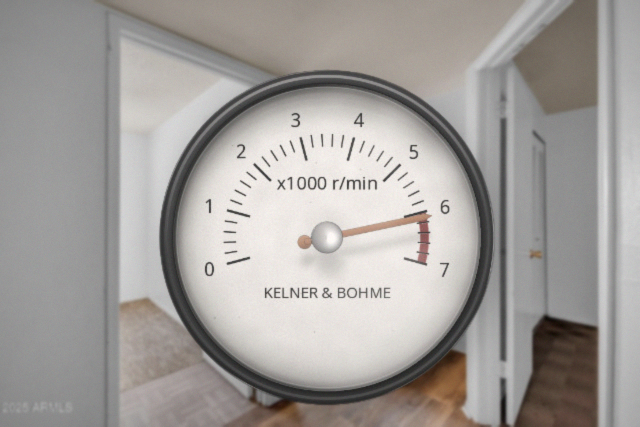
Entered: 6100 rpm
